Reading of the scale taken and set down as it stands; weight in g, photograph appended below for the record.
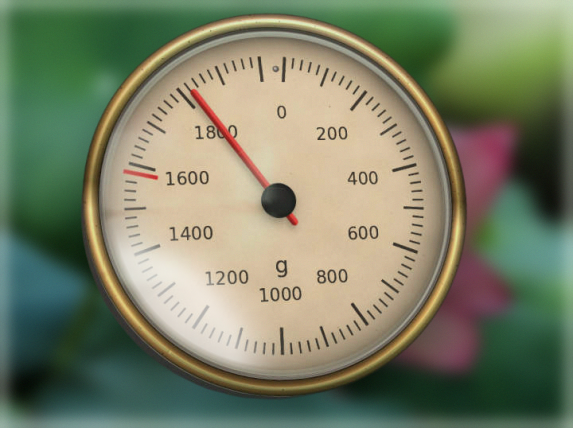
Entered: 1820 g
